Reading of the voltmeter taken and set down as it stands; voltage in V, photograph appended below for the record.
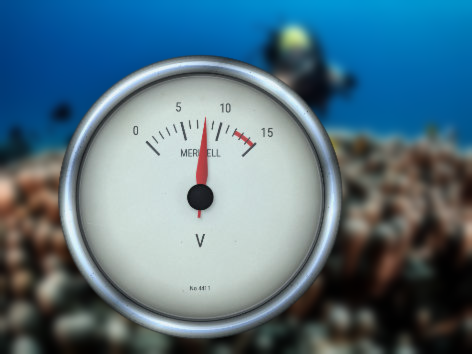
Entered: 8 V
